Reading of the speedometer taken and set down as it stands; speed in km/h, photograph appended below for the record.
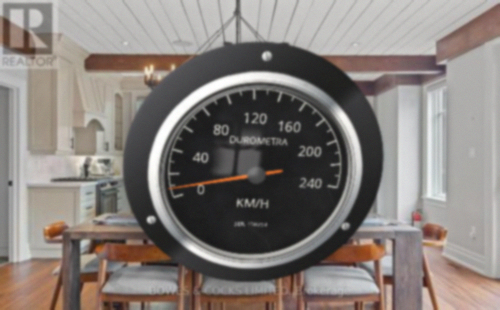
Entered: 10 km/h
